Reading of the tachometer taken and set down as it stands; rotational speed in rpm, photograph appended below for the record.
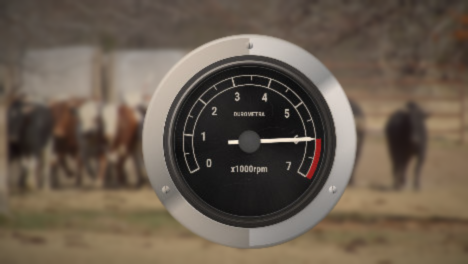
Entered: 6000 rpm
